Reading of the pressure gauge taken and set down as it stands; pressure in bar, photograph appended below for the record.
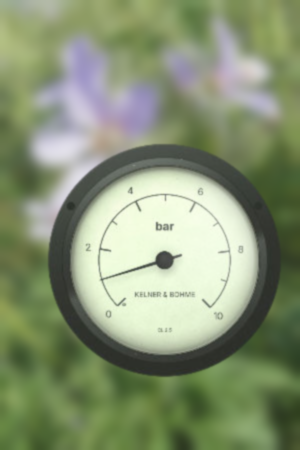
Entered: 1 bar
